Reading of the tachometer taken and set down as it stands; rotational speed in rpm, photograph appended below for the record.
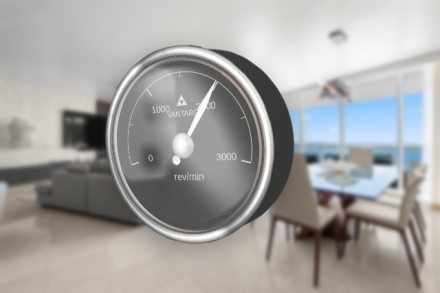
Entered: 2000 rpm
